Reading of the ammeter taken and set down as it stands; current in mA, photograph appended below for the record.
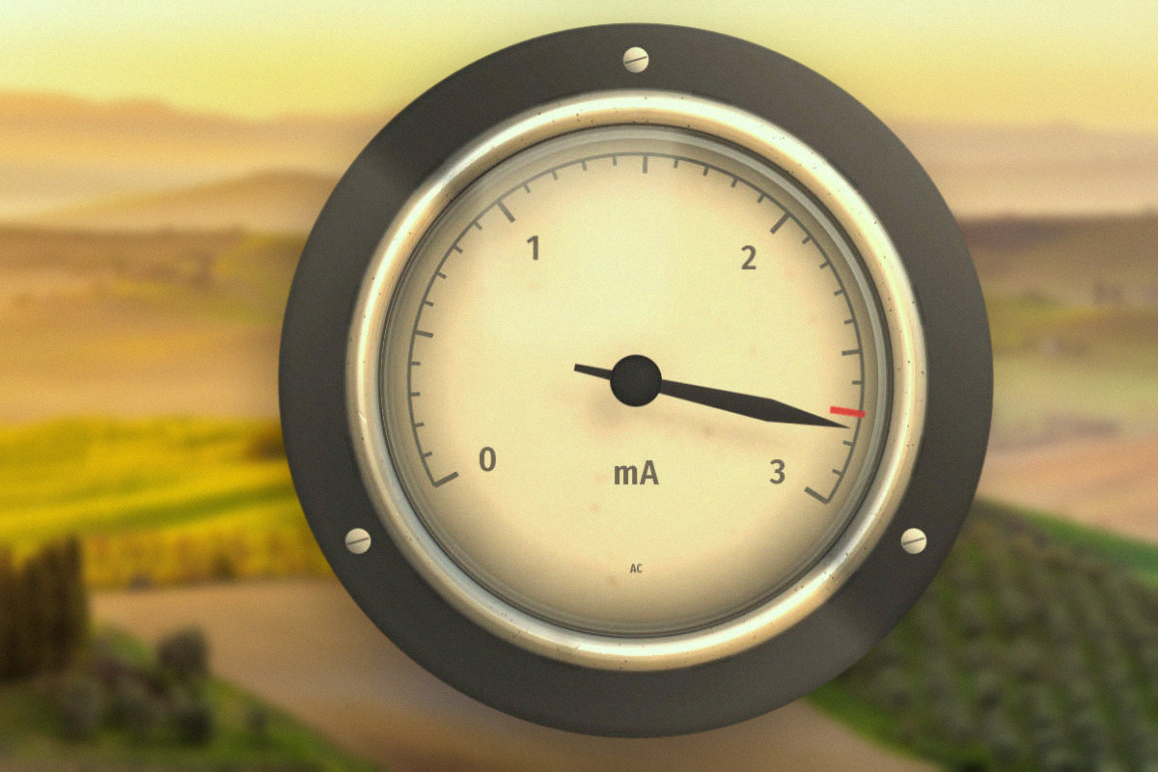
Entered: 2.75 mA
